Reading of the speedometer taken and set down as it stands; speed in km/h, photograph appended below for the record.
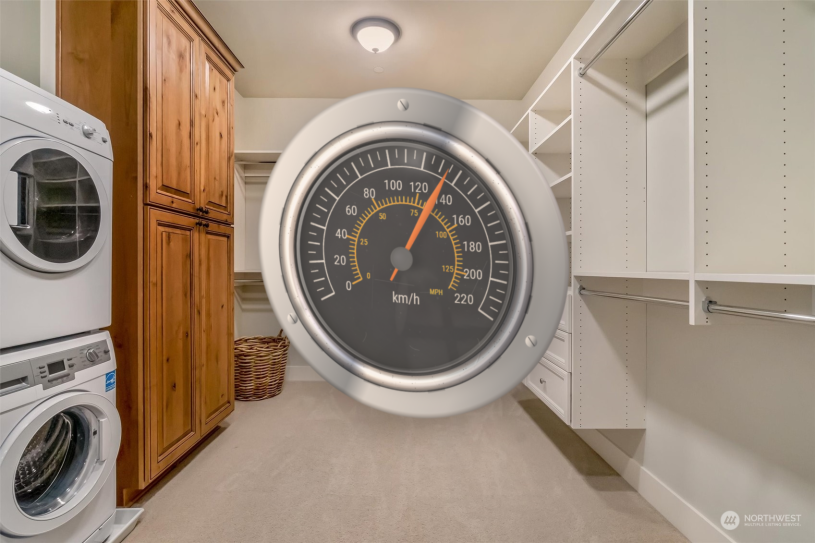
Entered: 135 km/h
